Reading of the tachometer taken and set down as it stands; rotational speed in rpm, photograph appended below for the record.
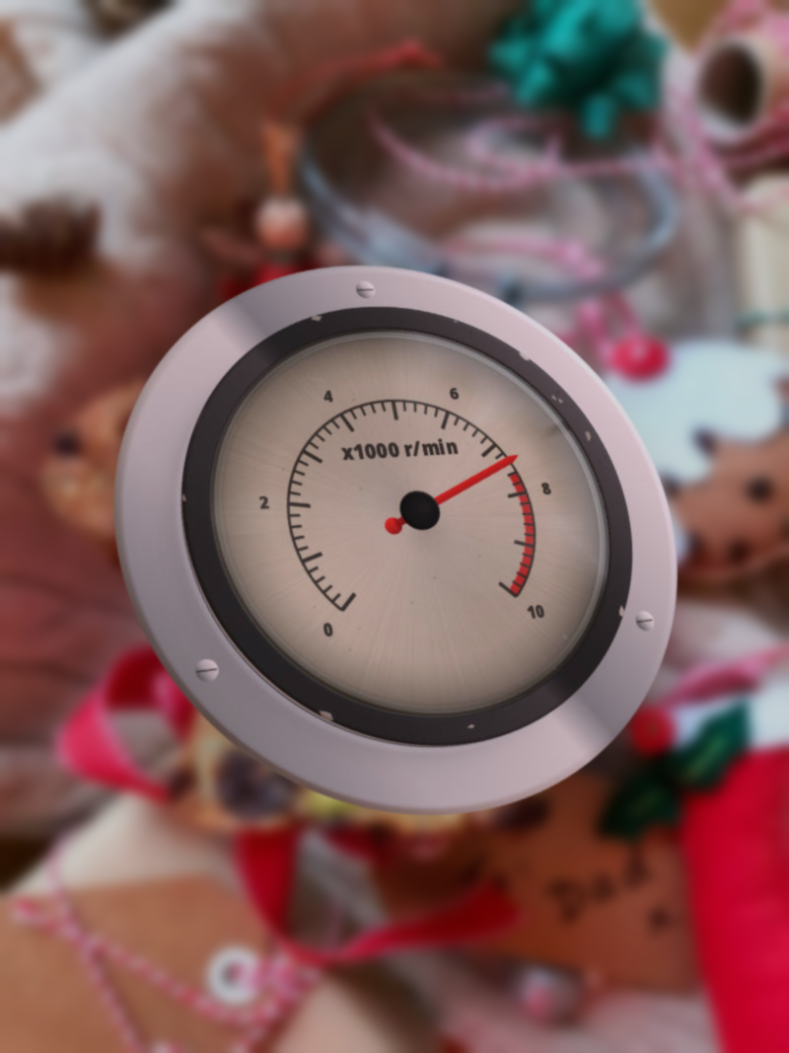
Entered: 7400 rpm
